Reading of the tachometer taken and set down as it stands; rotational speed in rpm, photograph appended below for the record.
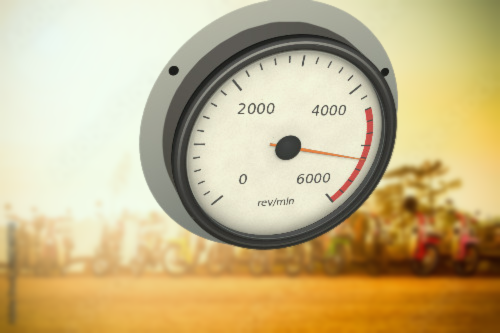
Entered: 5200 rpm
